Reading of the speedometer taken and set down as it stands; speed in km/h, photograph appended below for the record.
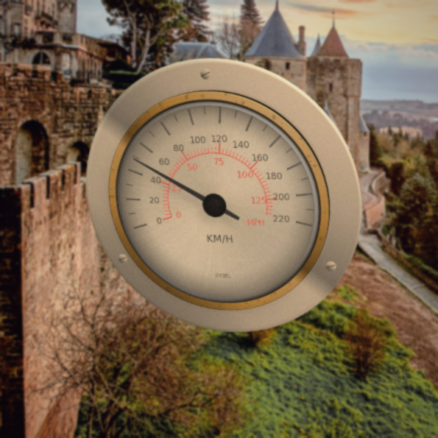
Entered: 50 km/h
